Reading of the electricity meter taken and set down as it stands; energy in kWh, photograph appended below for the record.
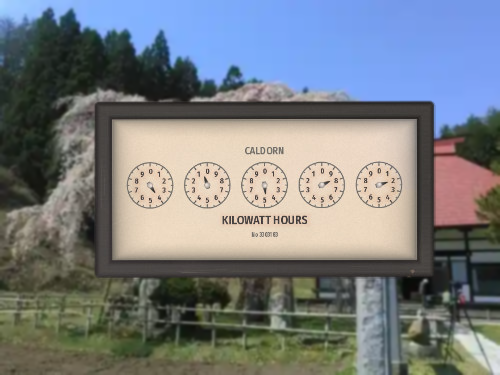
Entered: 40482 kWh
